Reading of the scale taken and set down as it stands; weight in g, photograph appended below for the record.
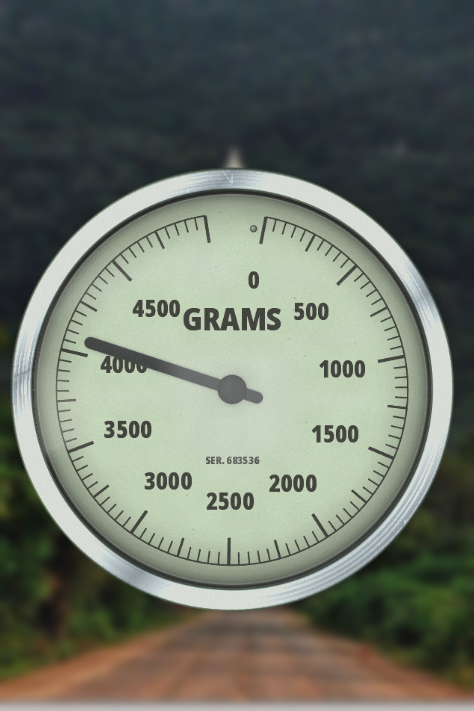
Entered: 4075 g
